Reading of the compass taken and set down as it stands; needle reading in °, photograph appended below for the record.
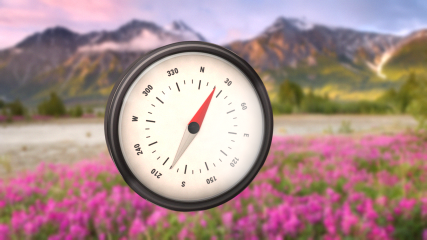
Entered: 20 °
